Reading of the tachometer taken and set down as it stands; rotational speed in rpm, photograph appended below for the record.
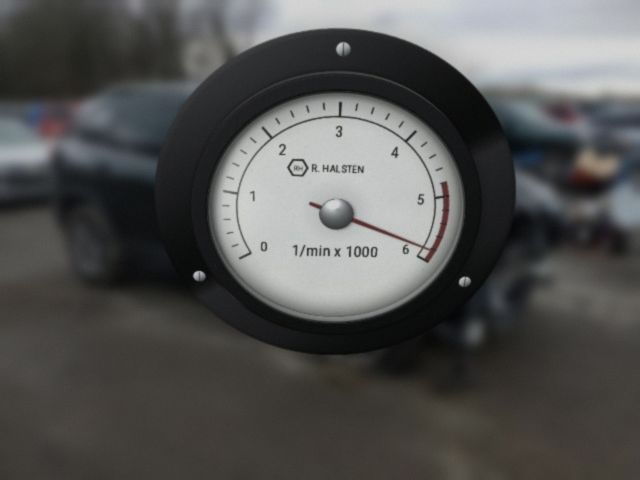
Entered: 5800 rpm
